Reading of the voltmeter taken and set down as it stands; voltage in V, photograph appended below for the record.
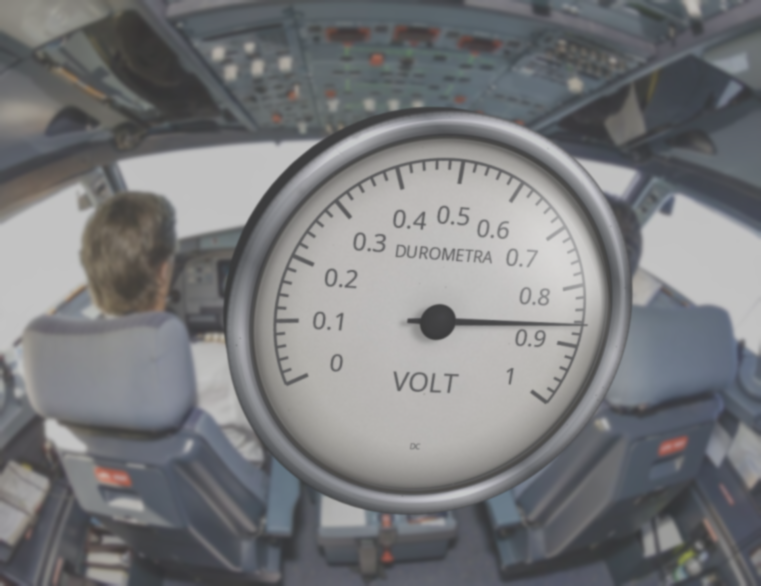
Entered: 0.86 V
